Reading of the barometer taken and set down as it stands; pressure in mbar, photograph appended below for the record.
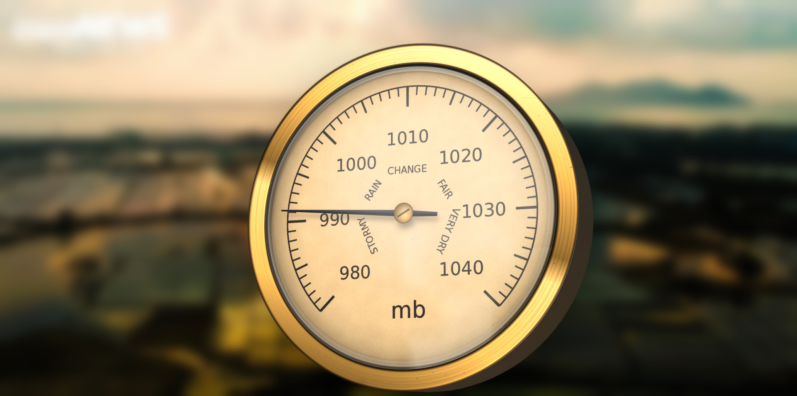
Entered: 991 mbar
